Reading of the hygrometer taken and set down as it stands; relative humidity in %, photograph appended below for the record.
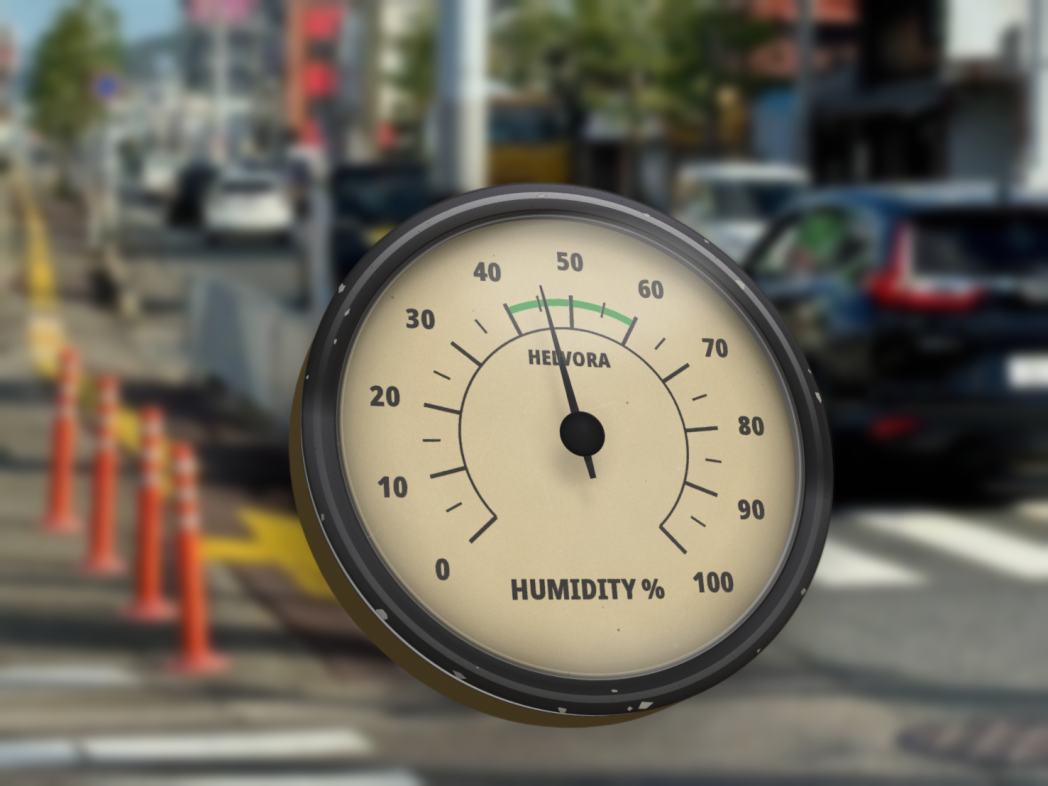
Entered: 45 %
